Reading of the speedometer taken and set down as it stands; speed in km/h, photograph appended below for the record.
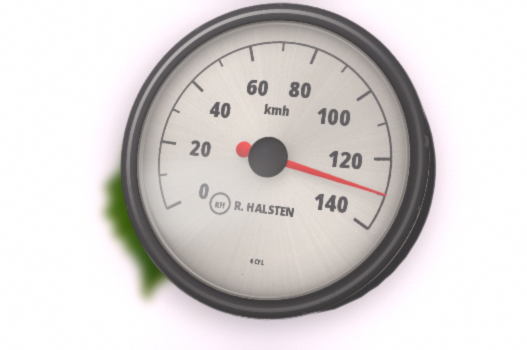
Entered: 130 km/h
